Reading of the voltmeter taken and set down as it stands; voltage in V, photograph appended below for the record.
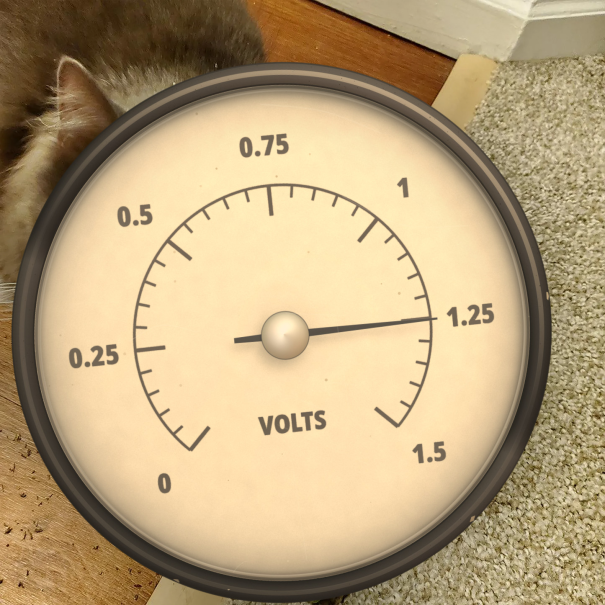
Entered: 1.25 V
